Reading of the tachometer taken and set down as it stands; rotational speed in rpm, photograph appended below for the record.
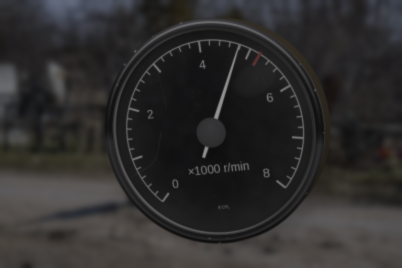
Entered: 4800 rpm
